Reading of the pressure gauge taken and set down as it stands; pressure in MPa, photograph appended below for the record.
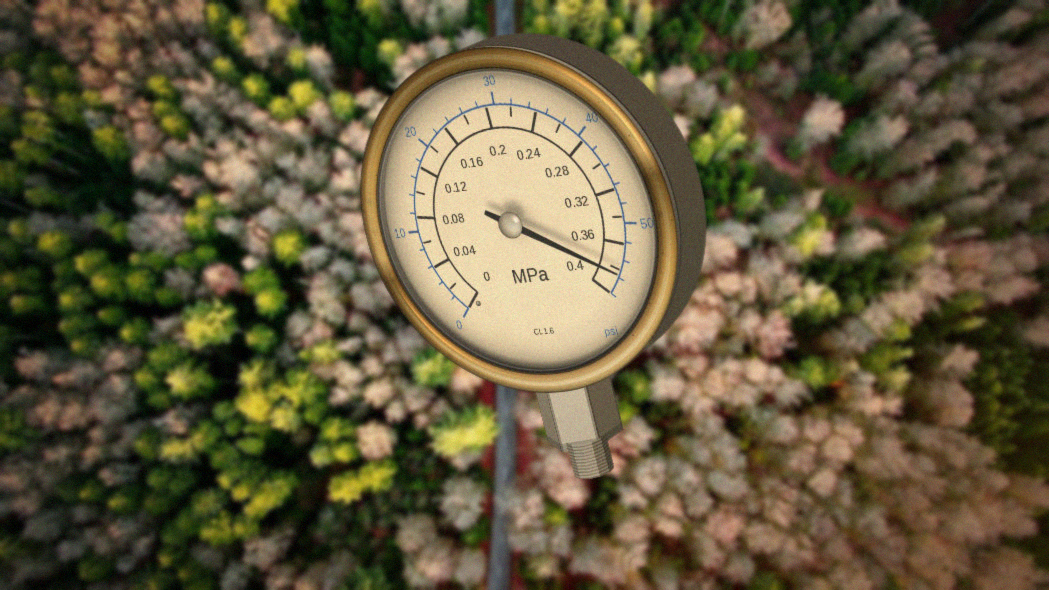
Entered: 0.38 MPa
